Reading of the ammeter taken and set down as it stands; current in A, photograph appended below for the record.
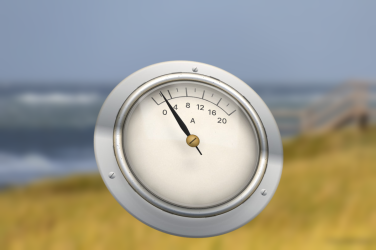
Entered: 2 A
